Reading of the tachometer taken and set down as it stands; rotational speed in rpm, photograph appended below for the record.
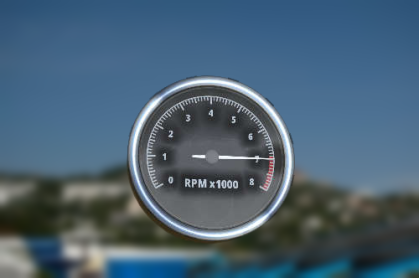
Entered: 7000 rpm
